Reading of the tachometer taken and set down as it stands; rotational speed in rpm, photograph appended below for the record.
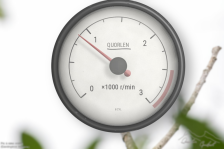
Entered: 875 rpm
